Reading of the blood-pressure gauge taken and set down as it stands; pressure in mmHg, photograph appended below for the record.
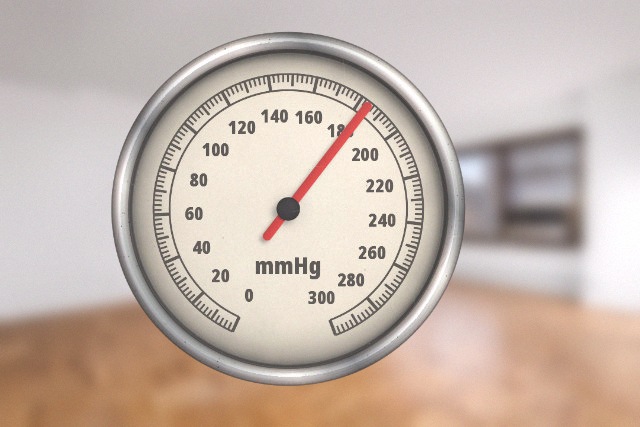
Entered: 184 mmHg
